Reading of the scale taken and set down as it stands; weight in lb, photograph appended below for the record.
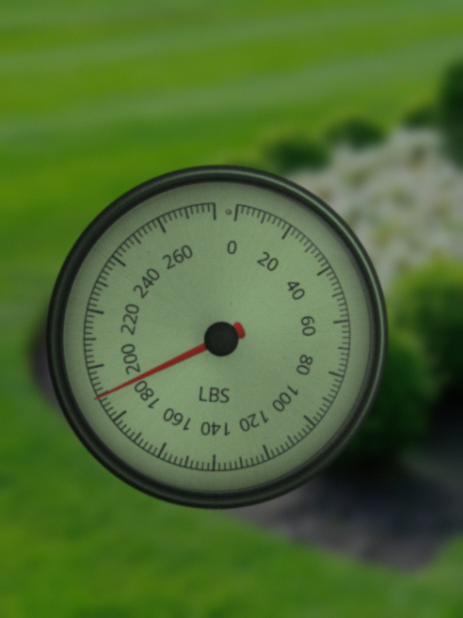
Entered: 190 lb
